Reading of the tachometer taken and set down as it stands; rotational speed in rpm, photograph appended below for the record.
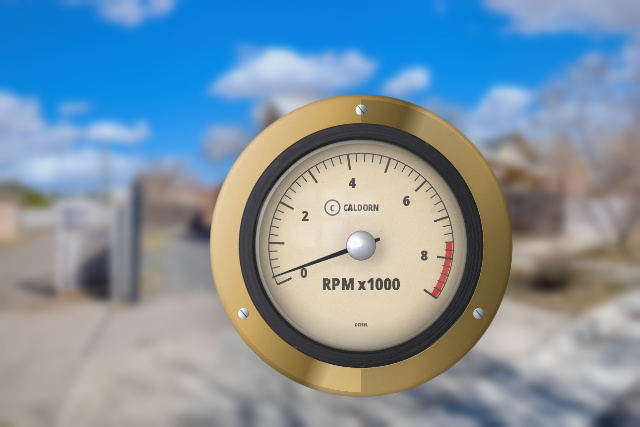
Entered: 200 rpm
